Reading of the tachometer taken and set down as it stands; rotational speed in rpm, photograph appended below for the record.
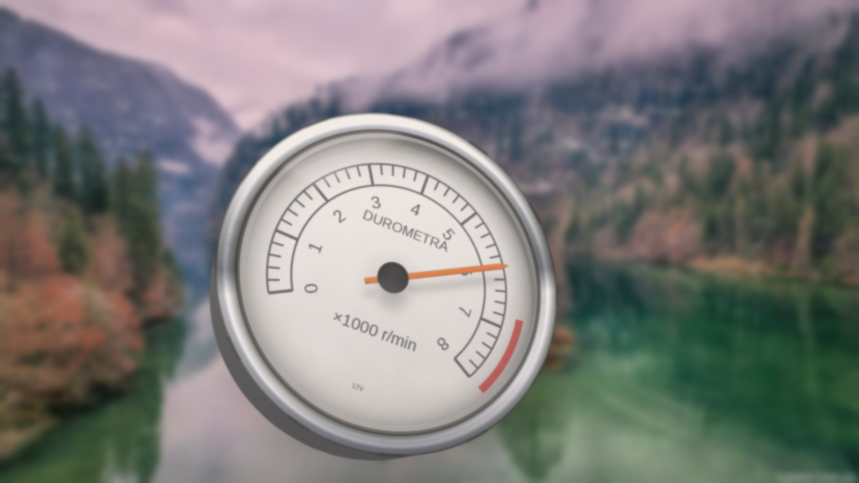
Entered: 6000 rpm
